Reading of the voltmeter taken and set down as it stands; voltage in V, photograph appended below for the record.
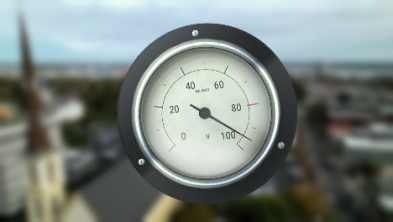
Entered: 95 V
